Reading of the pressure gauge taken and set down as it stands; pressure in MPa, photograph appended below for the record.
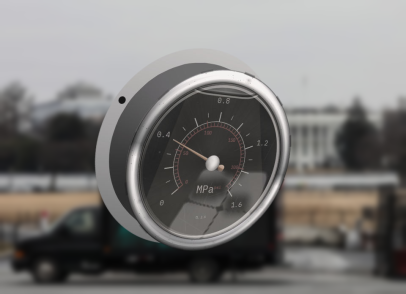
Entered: 0.4 MPa
